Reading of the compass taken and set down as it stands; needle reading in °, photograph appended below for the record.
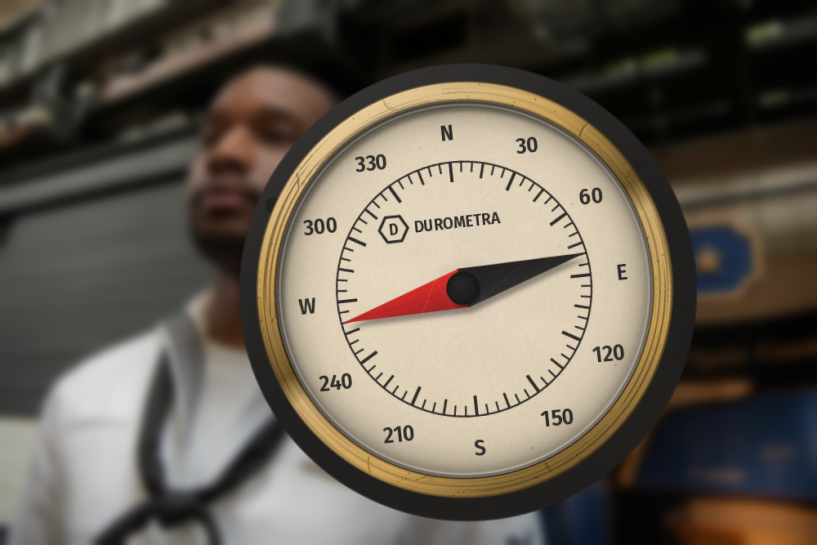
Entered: 260 °
